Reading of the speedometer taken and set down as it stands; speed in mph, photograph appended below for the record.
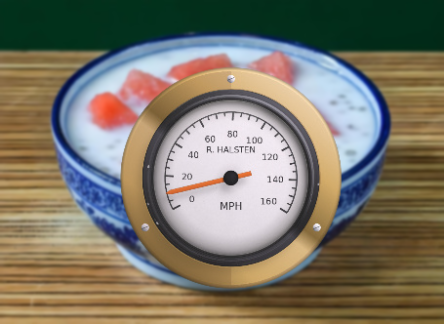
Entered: 10 mph
